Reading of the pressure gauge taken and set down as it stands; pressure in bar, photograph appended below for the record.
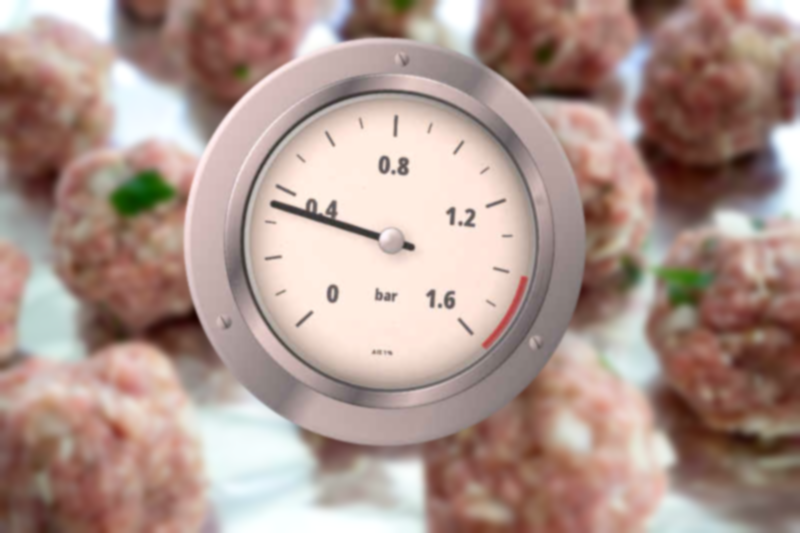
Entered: 0.35 bar
